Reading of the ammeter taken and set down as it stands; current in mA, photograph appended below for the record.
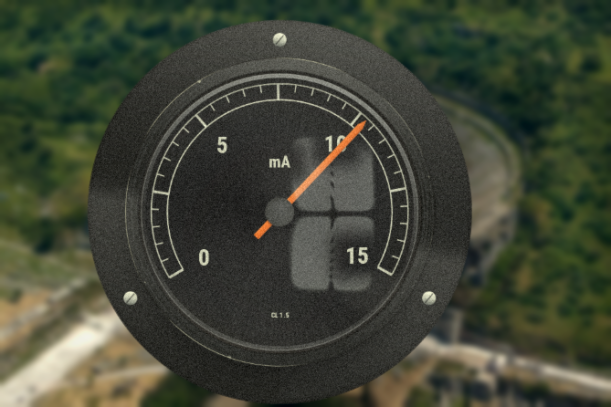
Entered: 10.25 mA
